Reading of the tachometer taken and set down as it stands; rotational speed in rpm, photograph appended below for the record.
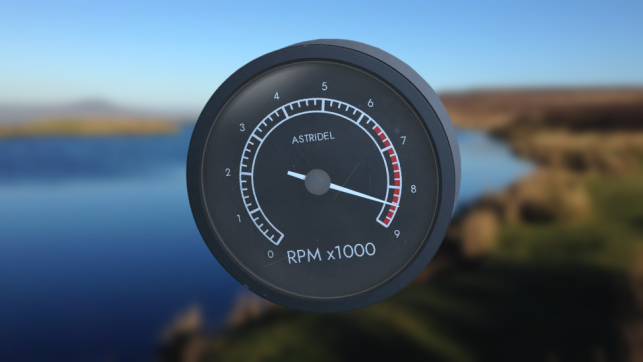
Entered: 8400 rpm
